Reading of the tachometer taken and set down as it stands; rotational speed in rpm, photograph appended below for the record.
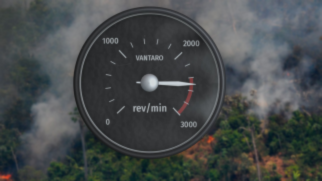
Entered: 2500 rpm
